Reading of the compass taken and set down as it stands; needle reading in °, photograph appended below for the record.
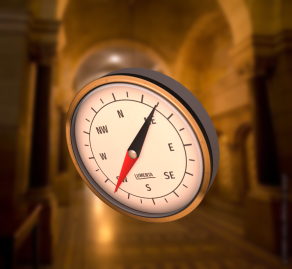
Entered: 225 °
